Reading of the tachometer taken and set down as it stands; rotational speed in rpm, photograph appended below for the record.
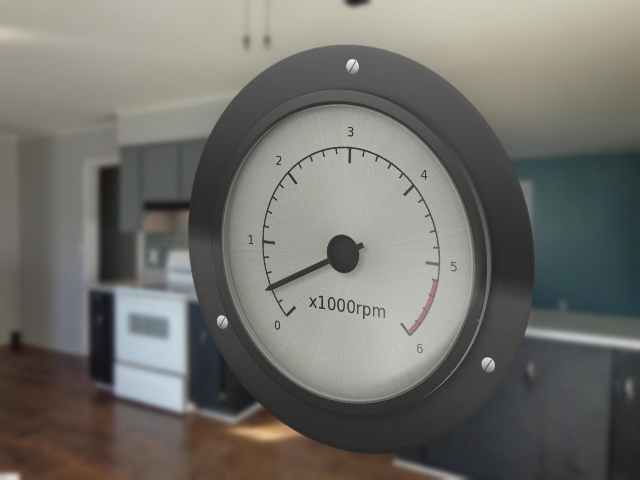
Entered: 400 rpm
